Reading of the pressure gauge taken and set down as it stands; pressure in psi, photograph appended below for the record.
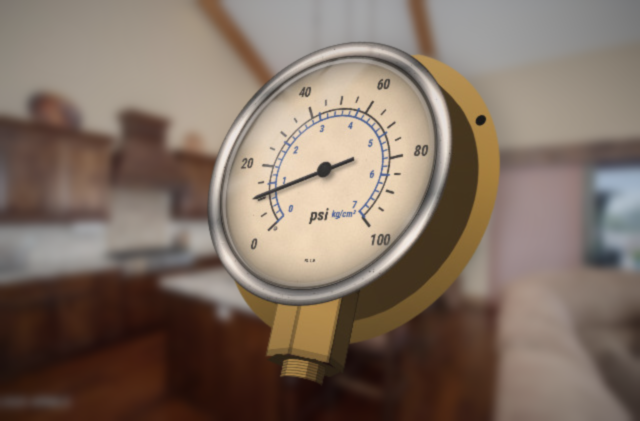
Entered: 10 psi
